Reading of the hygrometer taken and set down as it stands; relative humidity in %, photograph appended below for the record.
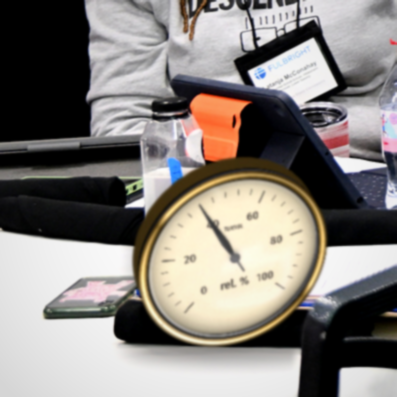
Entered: 40 %
